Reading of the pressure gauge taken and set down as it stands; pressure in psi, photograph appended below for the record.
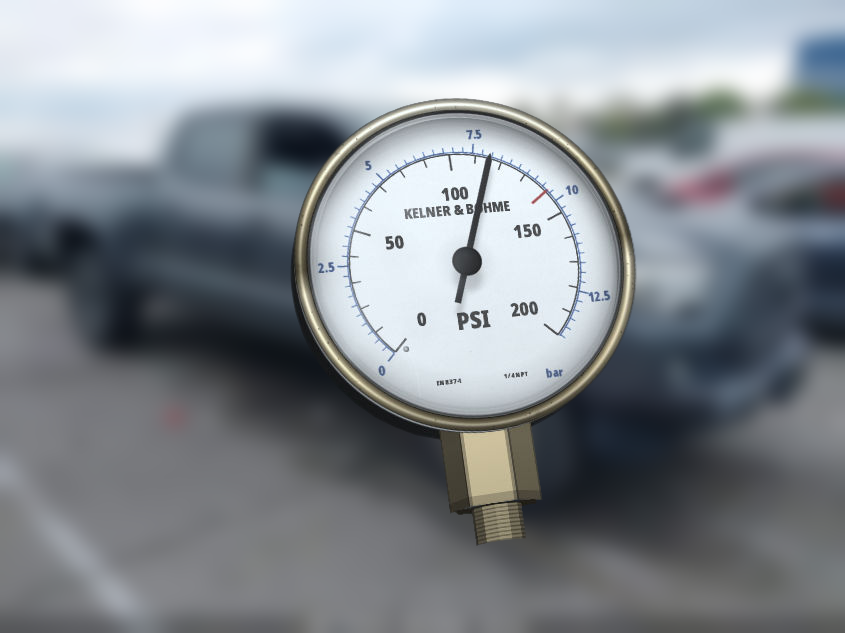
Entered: 115 psi
